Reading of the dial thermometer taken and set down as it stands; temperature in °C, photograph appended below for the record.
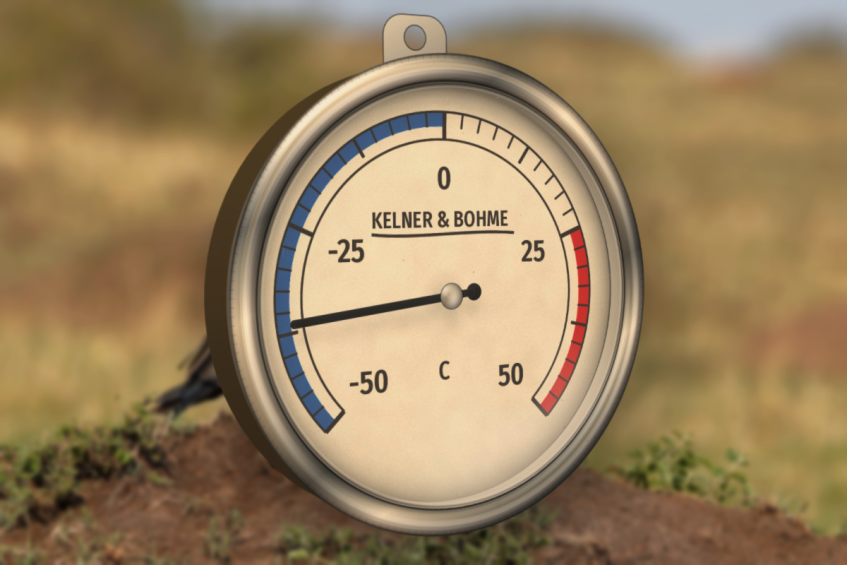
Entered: -36.25 °C
